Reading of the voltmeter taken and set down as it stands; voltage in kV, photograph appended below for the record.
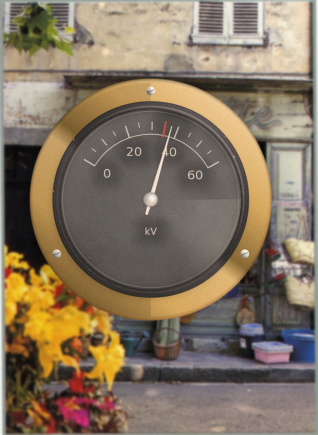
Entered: 37.5 kV
